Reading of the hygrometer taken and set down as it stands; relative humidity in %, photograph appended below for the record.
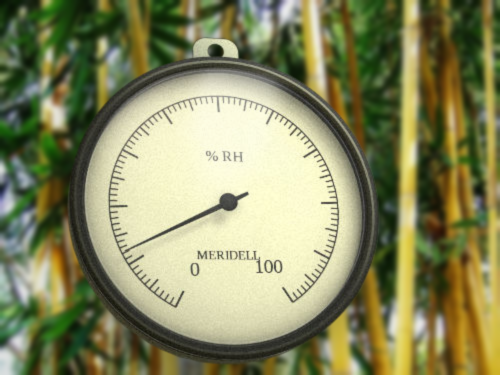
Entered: 12 %
